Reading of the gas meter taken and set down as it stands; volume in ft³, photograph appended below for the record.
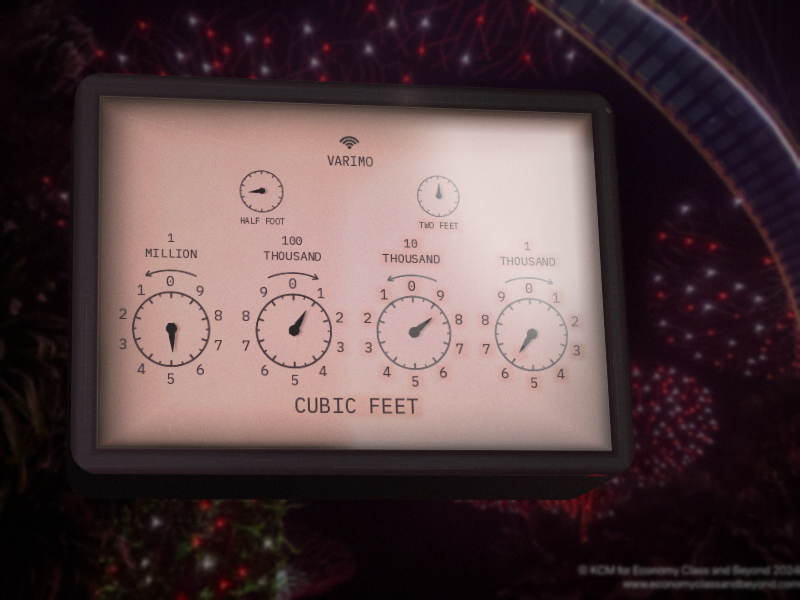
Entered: 508600 ft³
